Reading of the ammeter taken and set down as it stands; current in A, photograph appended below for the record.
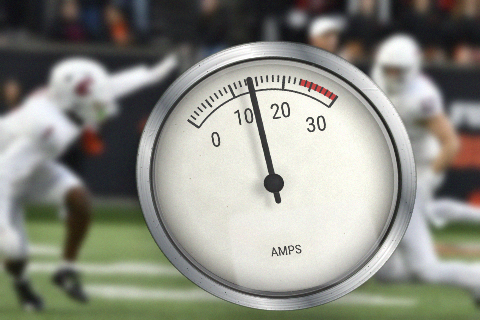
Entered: 14 A
